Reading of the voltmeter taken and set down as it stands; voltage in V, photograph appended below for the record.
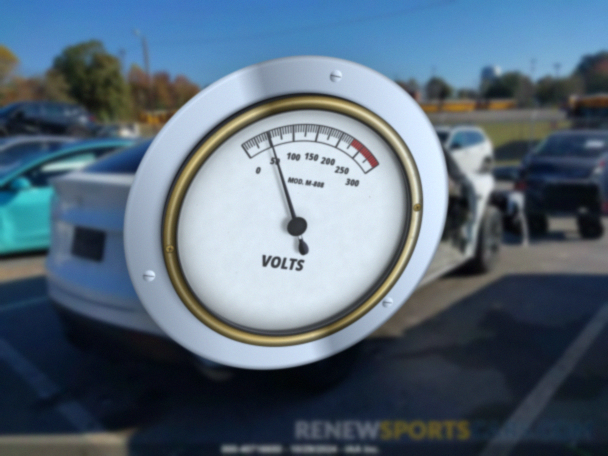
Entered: 50 V
